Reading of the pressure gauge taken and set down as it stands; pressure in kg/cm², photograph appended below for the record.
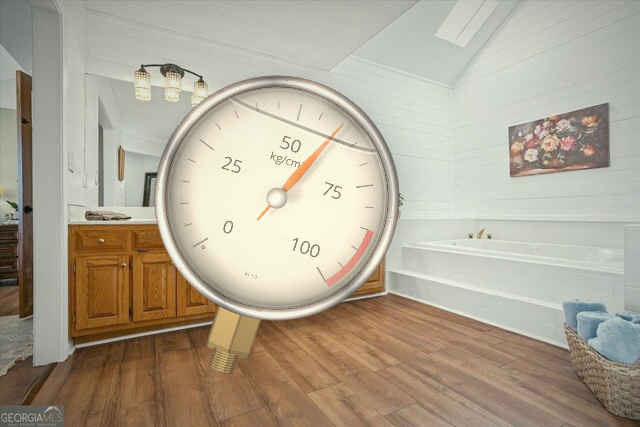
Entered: 60 kg/cm²
